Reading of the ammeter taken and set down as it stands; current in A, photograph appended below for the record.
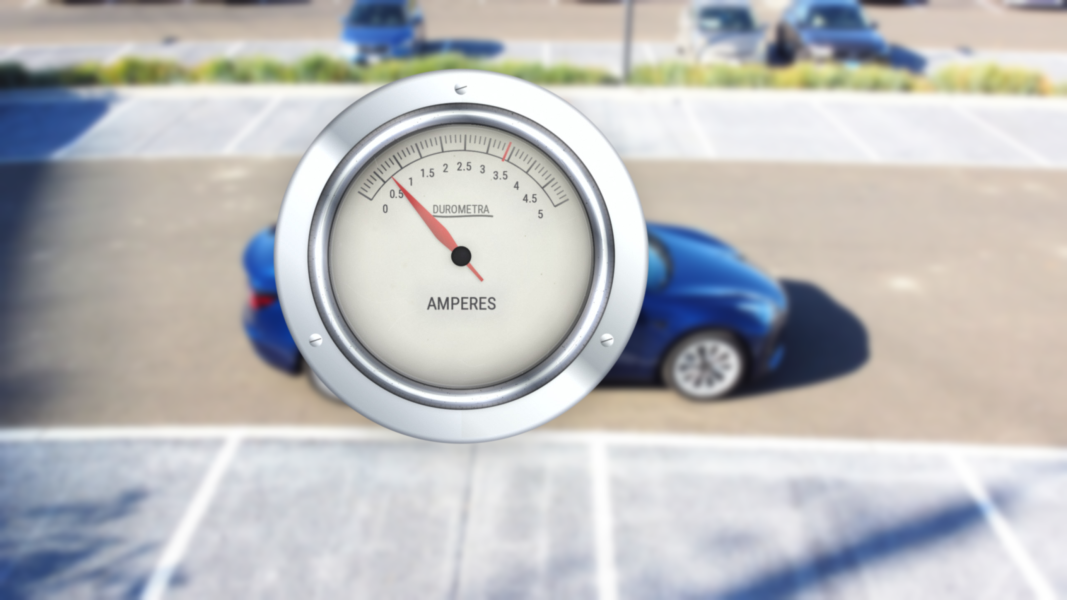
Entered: 0.7 A
